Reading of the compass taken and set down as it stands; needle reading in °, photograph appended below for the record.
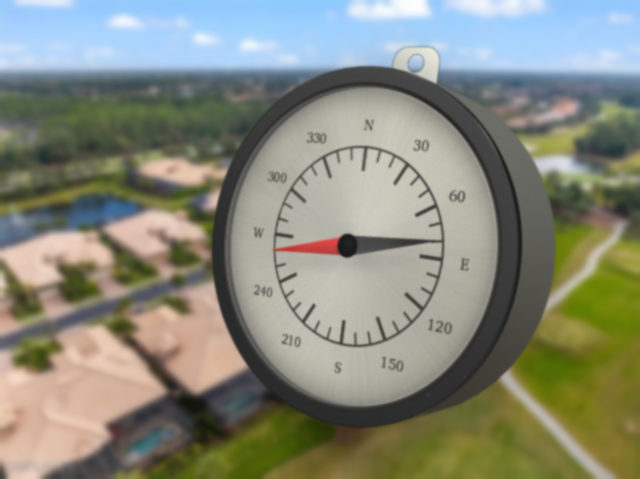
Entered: 260 °
